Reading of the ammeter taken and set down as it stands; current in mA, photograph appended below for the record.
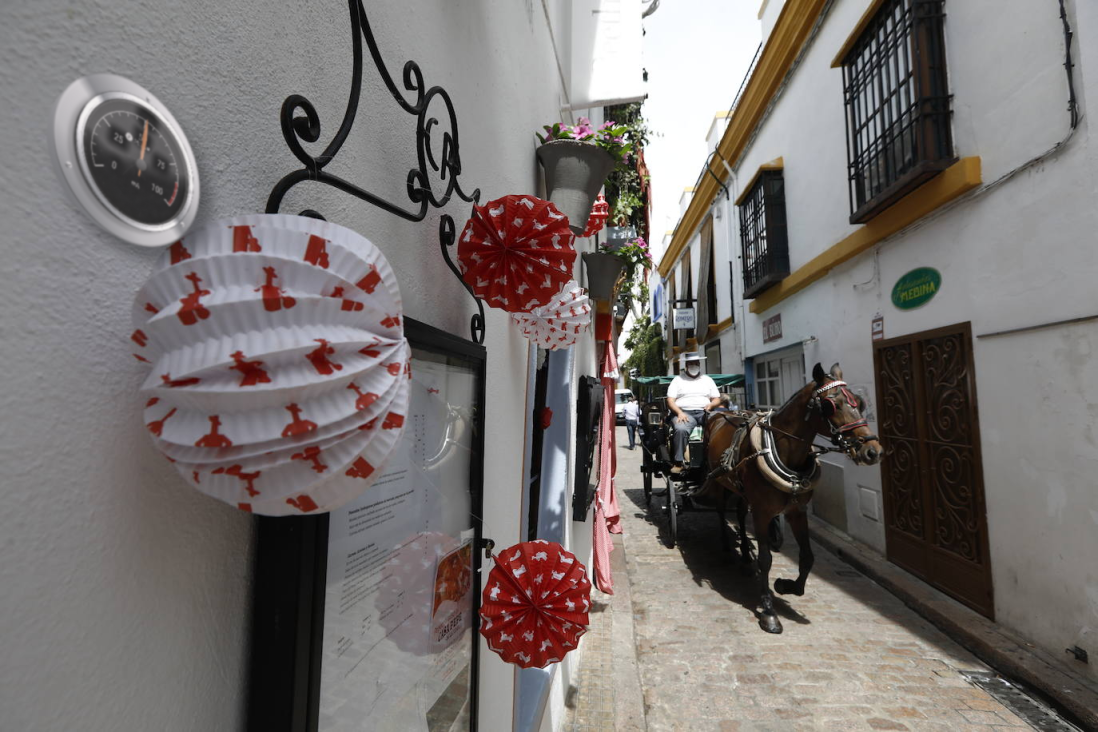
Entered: 50 mA
